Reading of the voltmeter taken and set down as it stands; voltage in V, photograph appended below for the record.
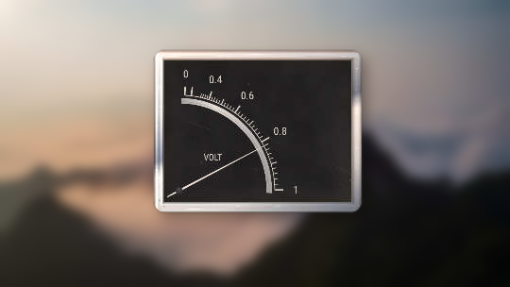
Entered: 0.82 V
